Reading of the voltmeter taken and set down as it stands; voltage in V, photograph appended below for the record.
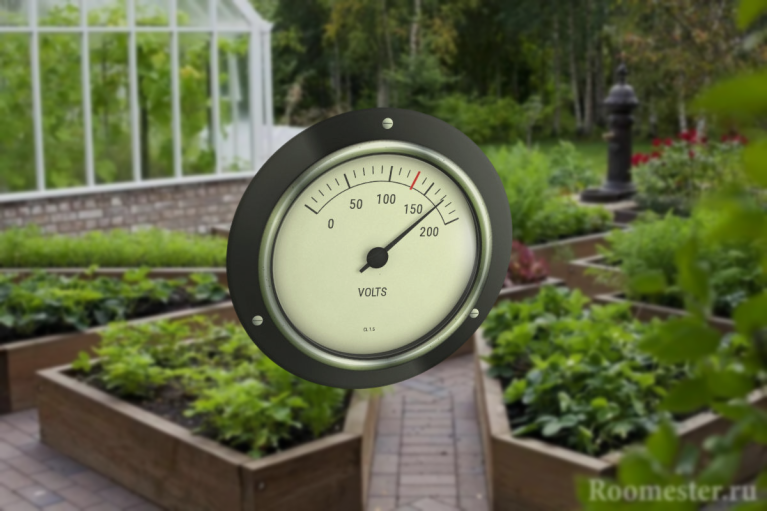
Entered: 170 V
